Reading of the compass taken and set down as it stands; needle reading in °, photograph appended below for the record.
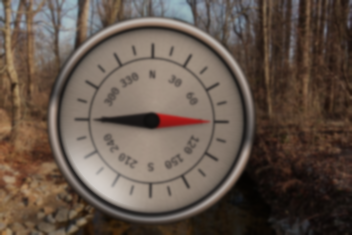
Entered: 90 °
